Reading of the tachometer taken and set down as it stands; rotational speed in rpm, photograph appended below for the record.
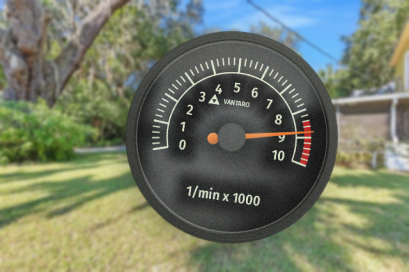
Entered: 8800 rpm
